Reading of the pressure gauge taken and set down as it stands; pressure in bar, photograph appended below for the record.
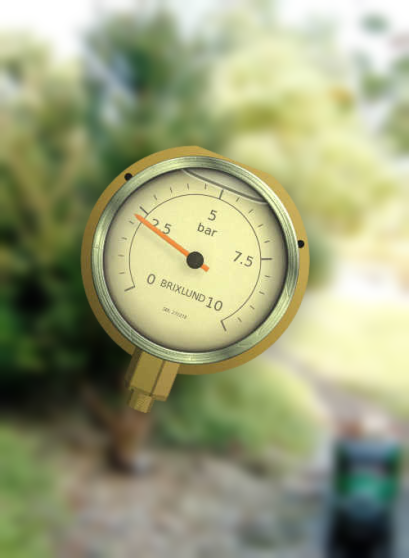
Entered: 2.25 bar
